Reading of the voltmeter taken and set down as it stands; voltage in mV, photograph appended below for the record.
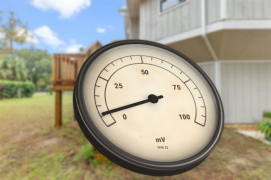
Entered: 5 mV
